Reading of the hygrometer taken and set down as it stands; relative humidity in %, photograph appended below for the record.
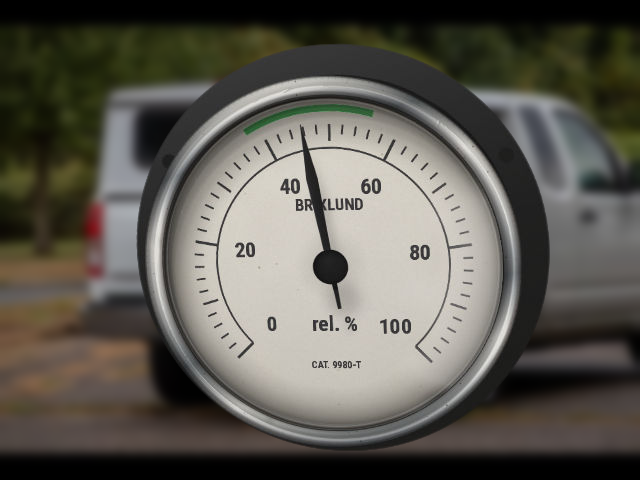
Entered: 46 %
